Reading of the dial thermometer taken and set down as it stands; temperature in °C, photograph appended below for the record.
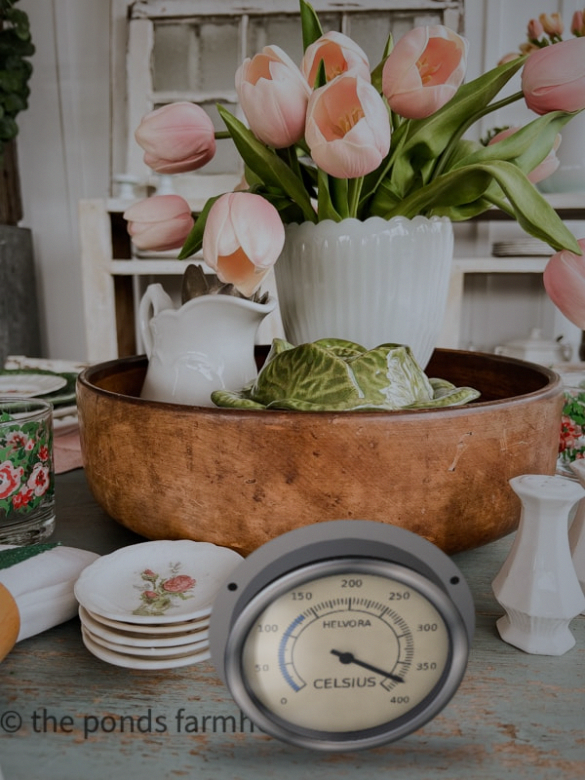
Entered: 375 °C
